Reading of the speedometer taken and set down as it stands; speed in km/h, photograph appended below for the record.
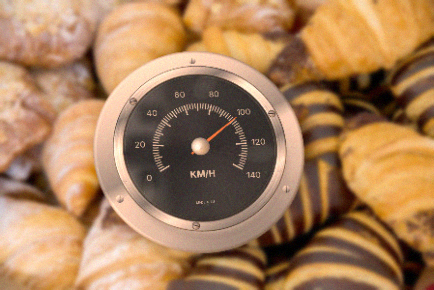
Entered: 100 km/h
